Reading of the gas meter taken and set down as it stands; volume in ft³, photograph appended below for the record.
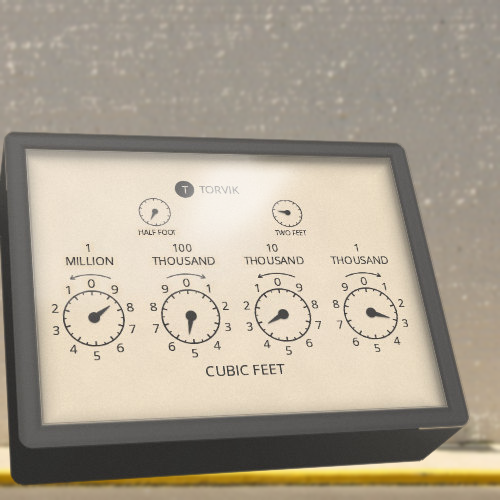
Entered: 853300 ft³
